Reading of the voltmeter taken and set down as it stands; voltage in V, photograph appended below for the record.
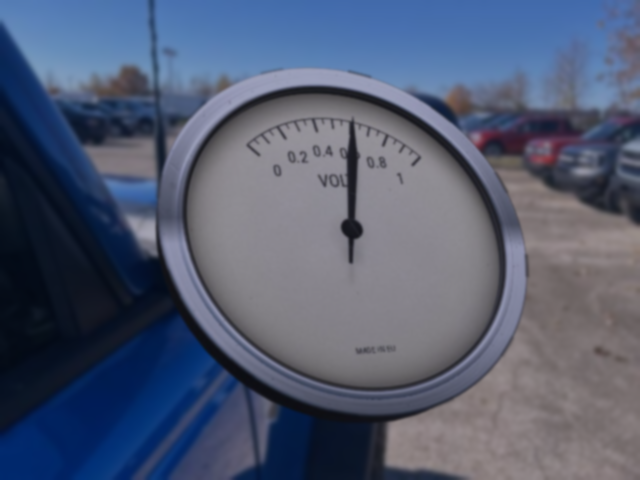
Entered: 0.6 V
